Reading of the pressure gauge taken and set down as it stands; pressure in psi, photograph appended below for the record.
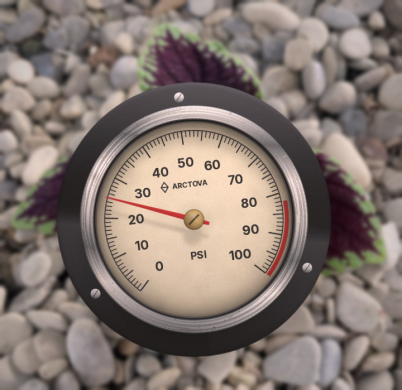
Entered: 25 psi
